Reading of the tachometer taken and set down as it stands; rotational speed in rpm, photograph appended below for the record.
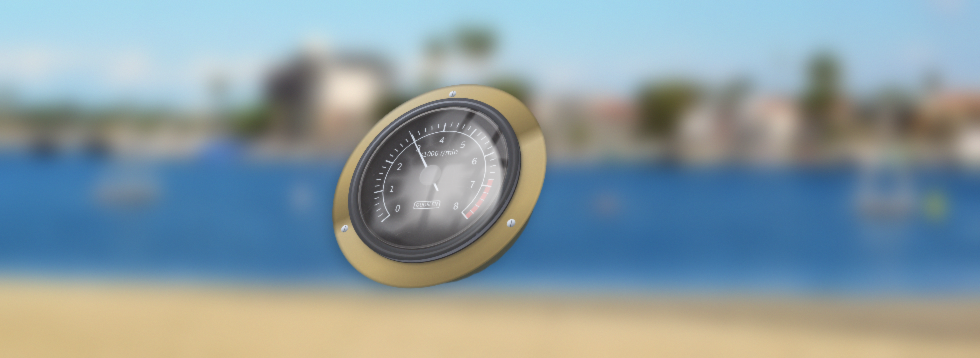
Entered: 3000 rpm
